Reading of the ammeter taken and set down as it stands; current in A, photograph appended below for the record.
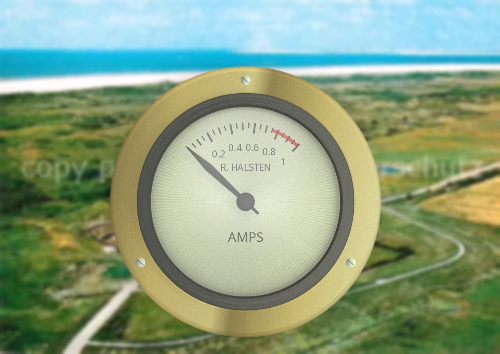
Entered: 0 A
